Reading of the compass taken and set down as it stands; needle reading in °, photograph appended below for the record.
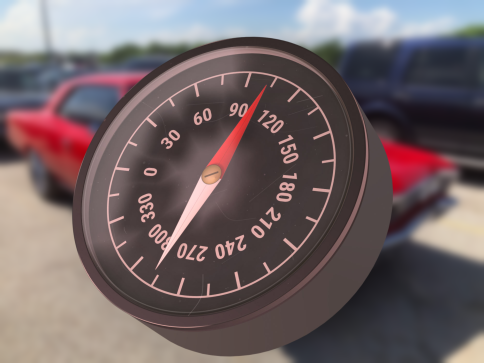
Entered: 105 °
